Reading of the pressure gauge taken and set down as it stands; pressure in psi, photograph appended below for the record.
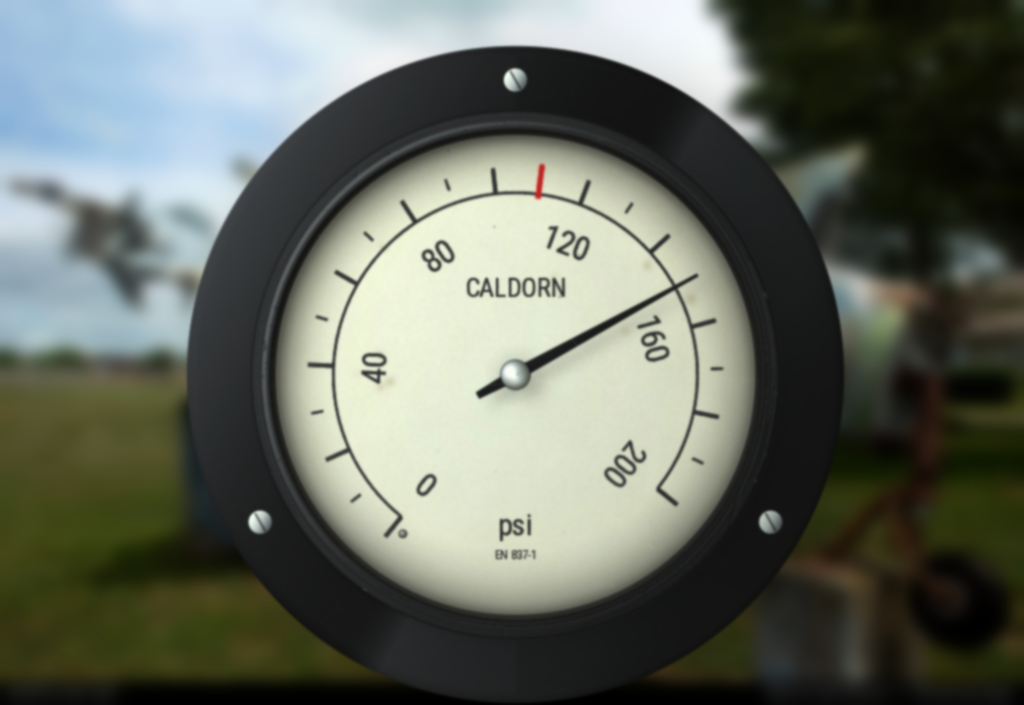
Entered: 150 psi
